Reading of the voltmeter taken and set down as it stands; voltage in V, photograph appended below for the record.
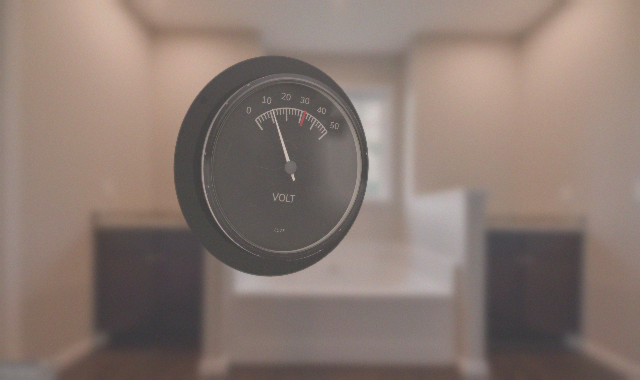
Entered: 10 V
